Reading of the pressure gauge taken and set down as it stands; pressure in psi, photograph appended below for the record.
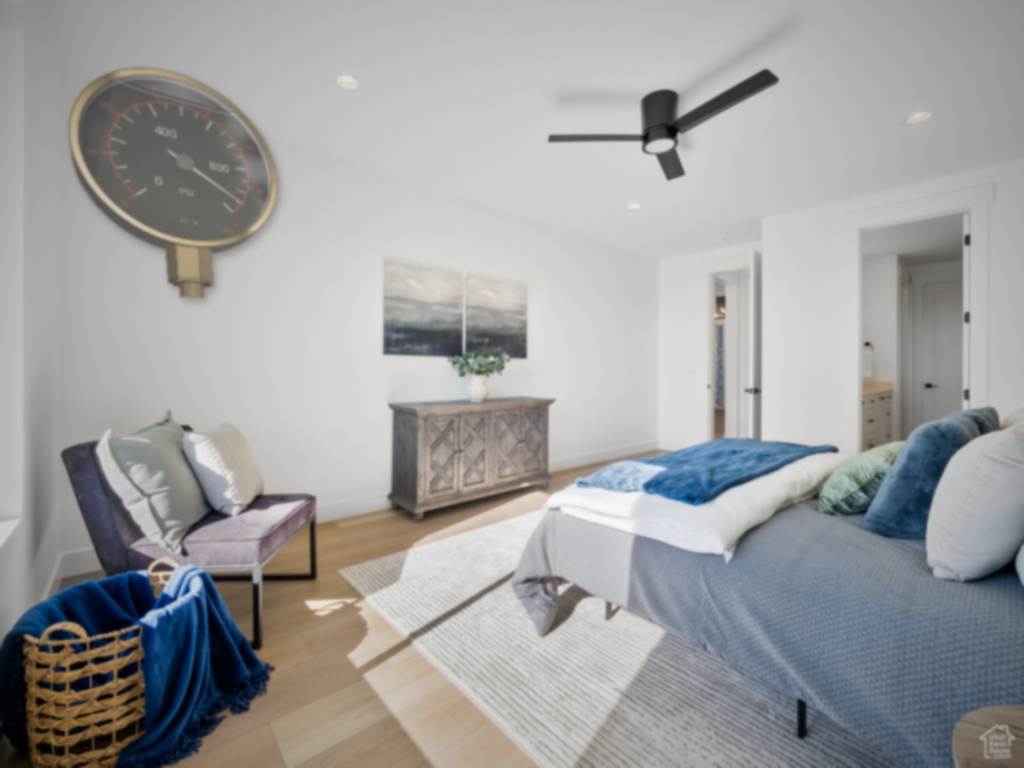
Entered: 950 psi
